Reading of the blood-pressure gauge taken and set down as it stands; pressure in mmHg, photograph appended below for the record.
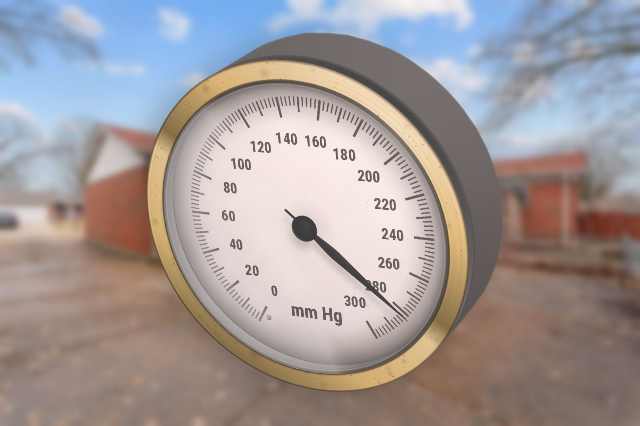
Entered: 280 mmHg
